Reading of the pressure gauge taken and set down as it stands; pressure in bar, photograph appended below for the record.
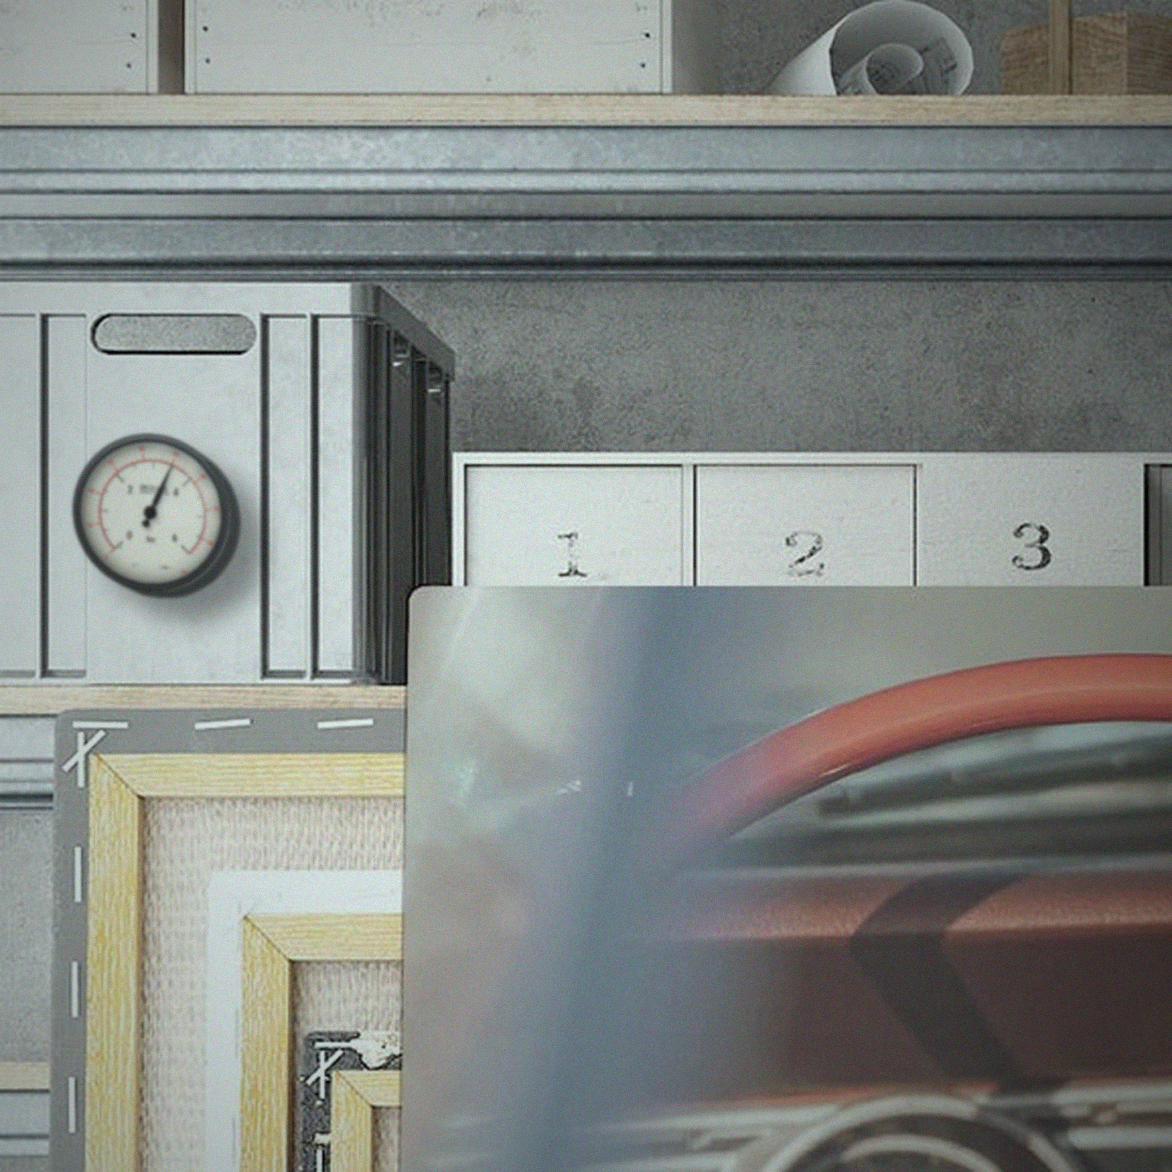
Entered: 3.5 bar
